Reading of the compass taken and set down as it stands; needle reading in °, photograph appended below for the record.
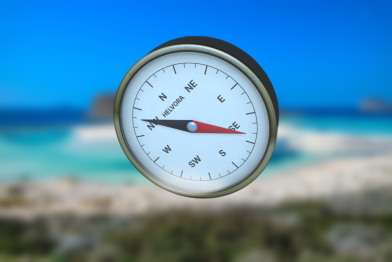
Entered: 140 °
